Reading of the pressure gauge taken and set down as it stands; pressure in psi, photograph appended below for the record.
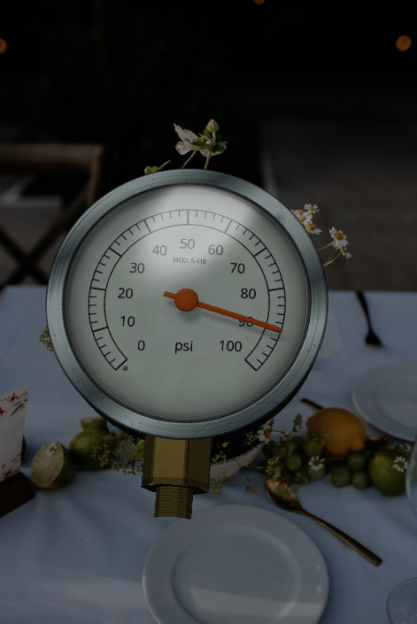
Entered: 90 psi
